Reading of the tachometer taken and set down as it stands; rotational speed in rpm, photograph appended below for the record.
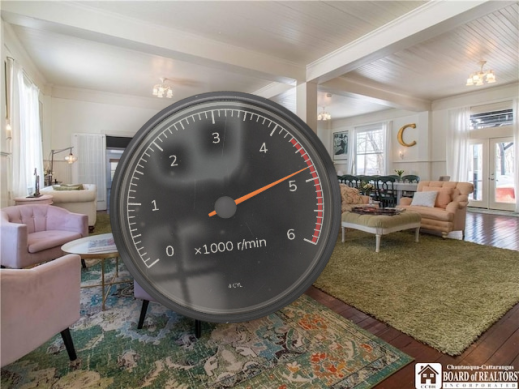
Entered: 4800 rpm
